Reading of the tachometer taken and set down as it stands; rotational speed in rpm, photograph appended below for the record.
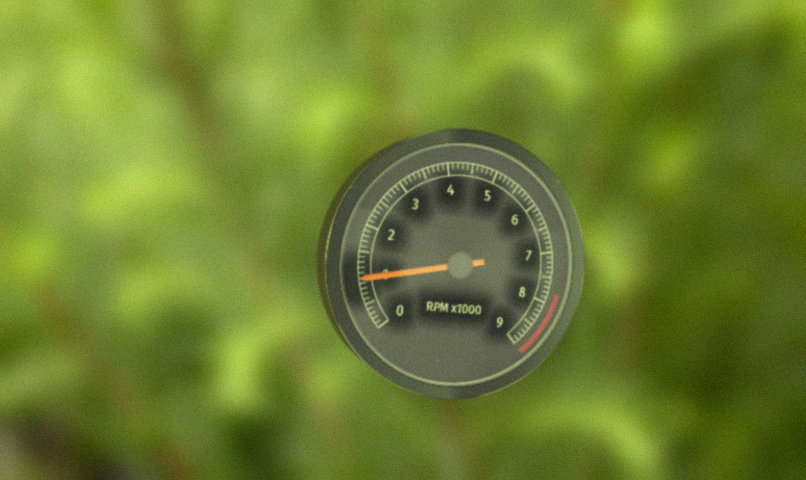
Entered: 1000 rpm
